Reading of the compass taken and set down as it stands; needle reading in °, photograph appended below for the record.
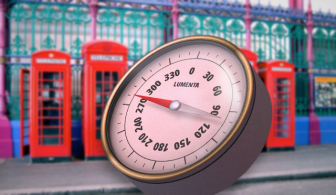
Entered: 280 °
